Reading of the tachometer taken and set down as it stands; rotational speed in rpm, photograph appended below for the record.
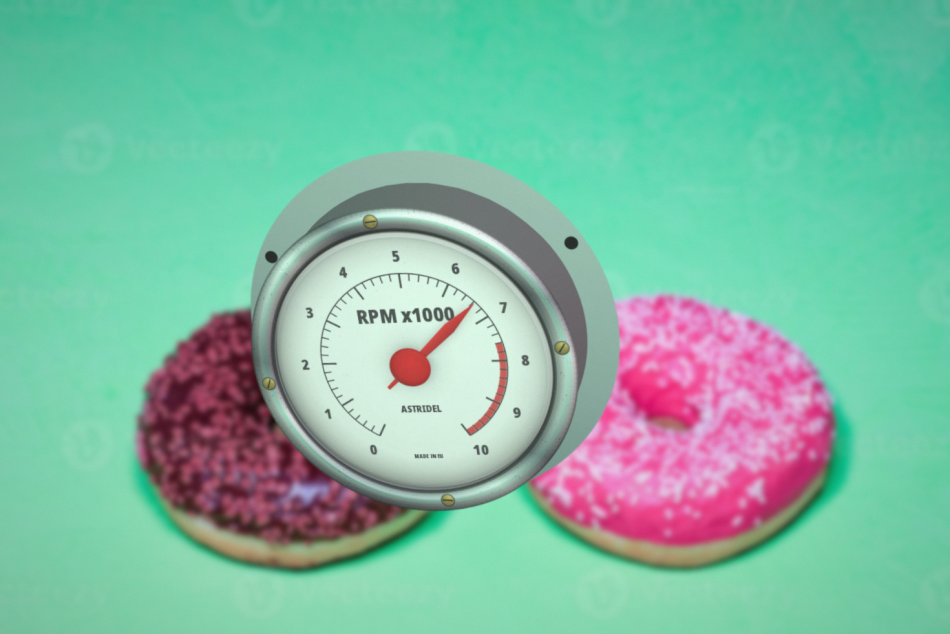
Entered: 6600 rpm
